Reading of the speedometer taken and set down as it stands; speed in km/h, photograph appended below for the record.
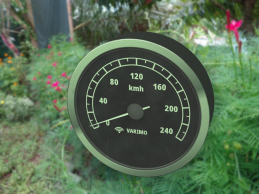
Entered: 5 km/h
